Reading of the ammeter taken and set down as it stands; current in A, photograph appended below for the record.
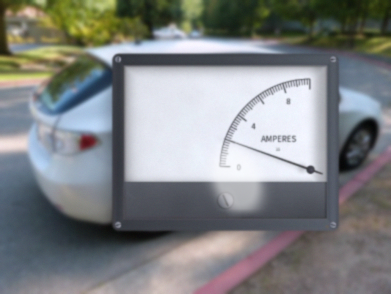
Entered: 2 A
